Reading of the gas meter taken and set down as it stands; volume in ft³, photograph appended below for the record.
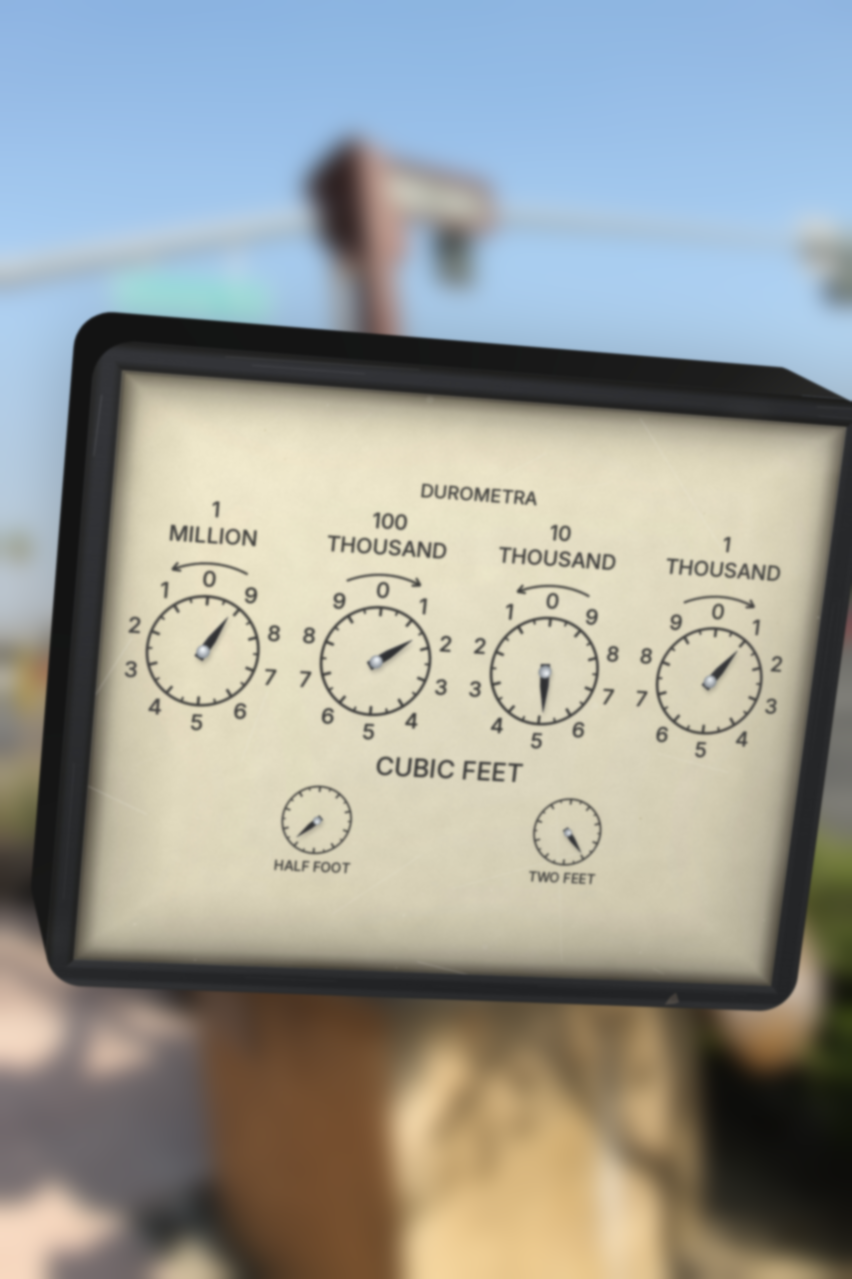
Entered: 915100 ft³
